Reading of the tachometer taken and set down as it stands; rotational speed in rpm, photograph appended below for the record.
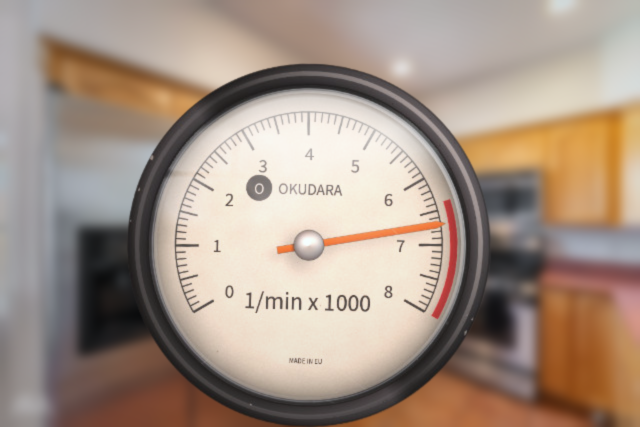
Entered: 6700 rpm
